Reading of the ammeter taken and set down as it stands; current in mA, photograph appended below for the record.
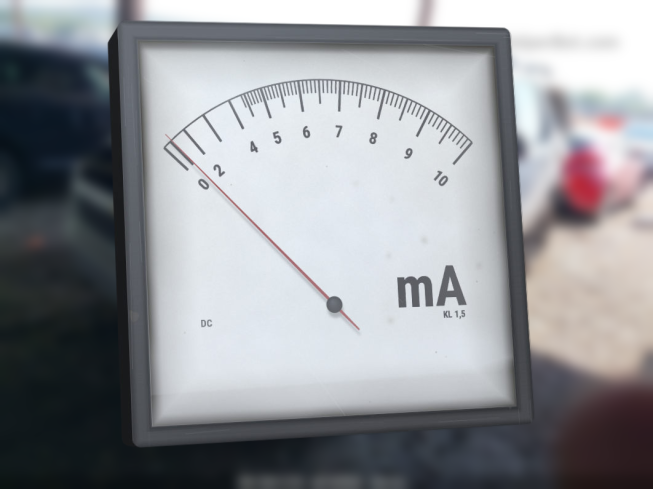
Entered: 1 mA
